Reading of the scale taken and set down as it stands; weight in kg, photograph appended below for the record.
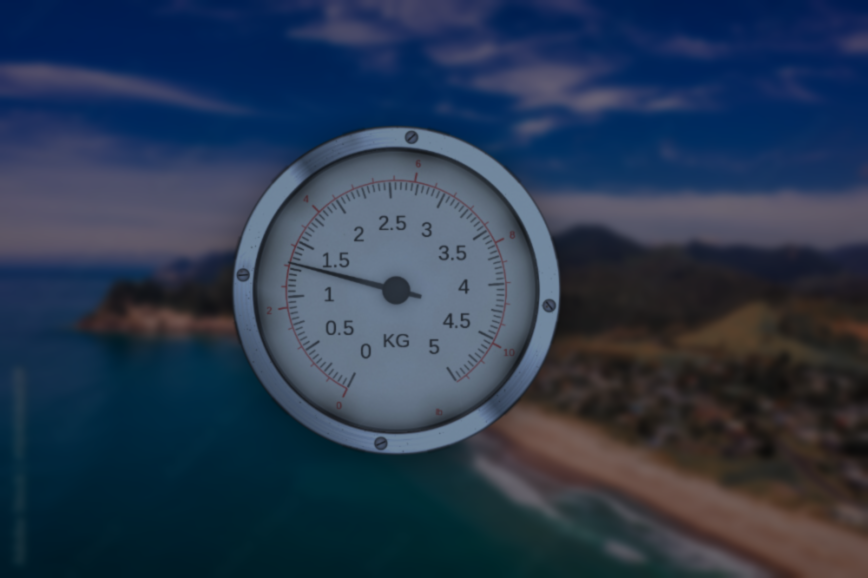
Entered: 1.3 kg
